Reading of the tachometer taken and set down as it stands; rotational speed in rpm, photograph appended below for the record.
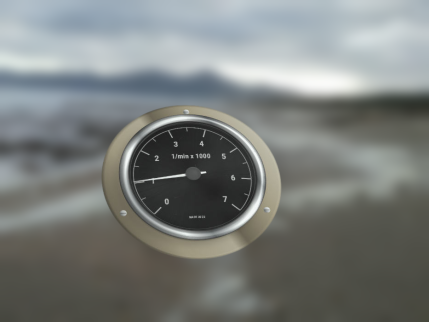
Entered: 1000 rpm
